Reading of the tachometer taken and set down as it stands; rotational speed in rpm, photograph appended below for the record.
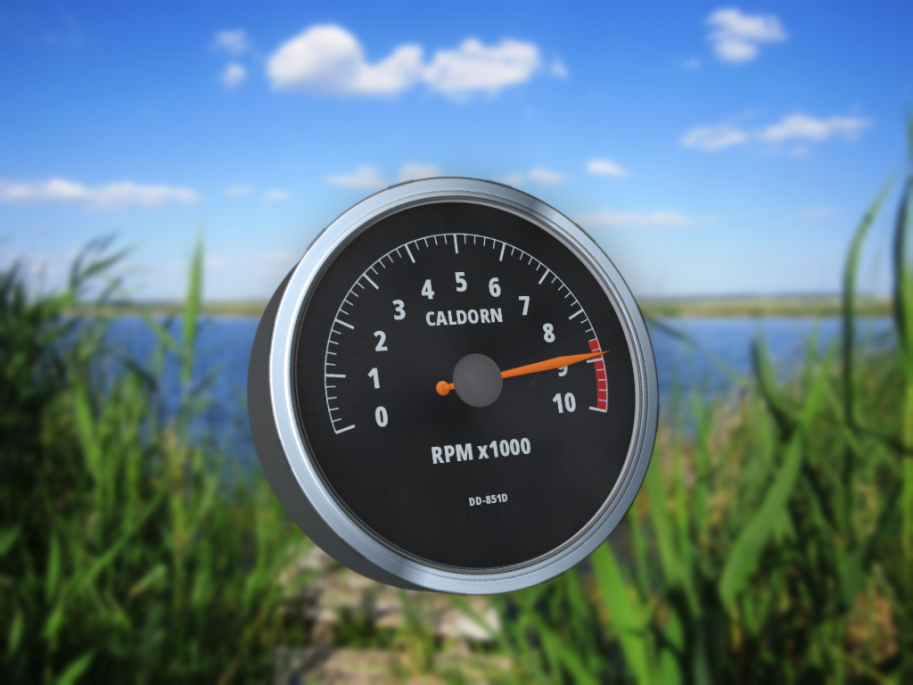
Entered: 8900 rpm
